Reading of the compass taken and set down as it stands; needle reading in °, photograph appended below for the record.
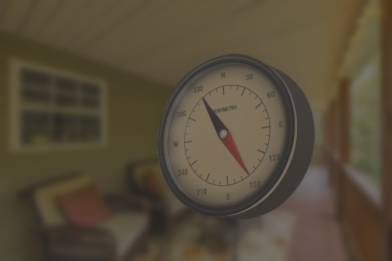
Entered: 150 °
